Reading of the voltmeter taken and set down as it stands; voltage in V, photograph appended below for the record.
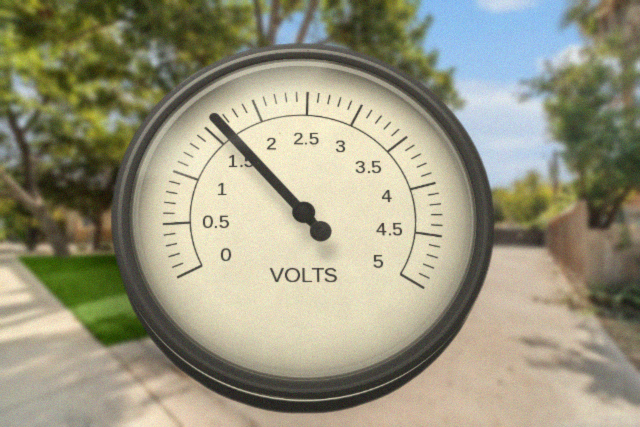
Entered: 1.6 V
